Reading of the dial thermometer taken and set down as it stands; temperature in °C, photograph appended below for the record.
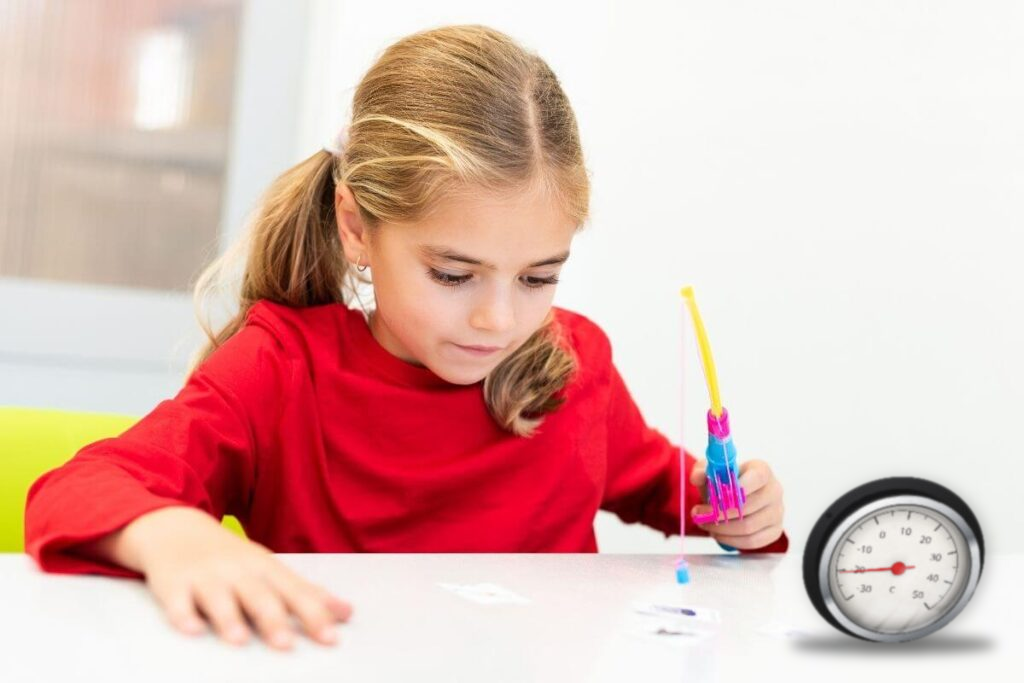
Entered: -20 °C
